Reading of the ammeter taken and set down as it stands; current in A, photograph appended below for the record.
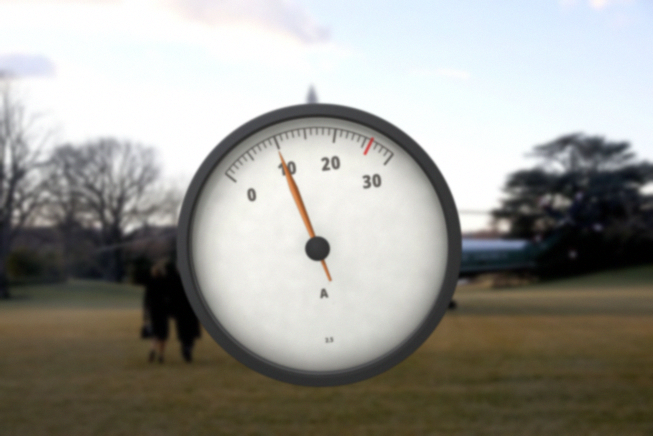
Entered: 10 A
